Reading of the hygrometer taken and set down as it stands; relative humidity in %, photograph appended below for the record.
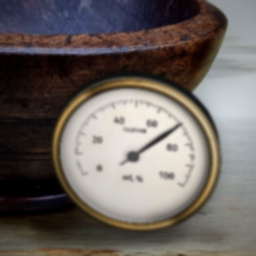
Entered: 70 %
